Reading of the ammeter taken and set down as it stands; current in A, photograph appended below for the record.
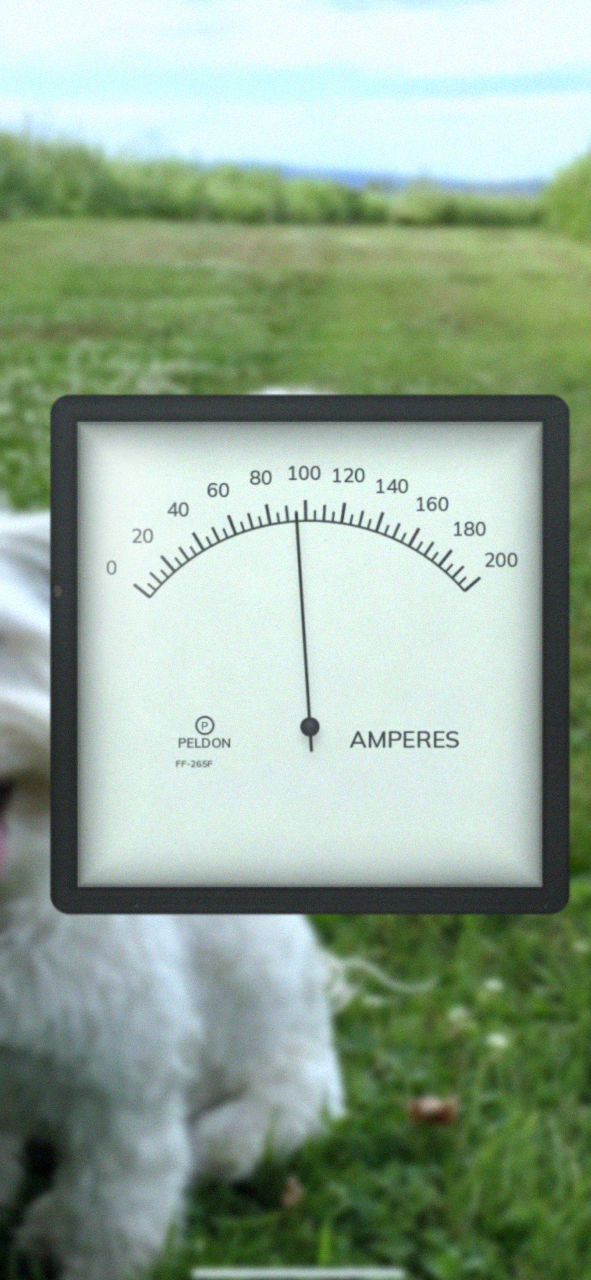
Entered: 95 A
